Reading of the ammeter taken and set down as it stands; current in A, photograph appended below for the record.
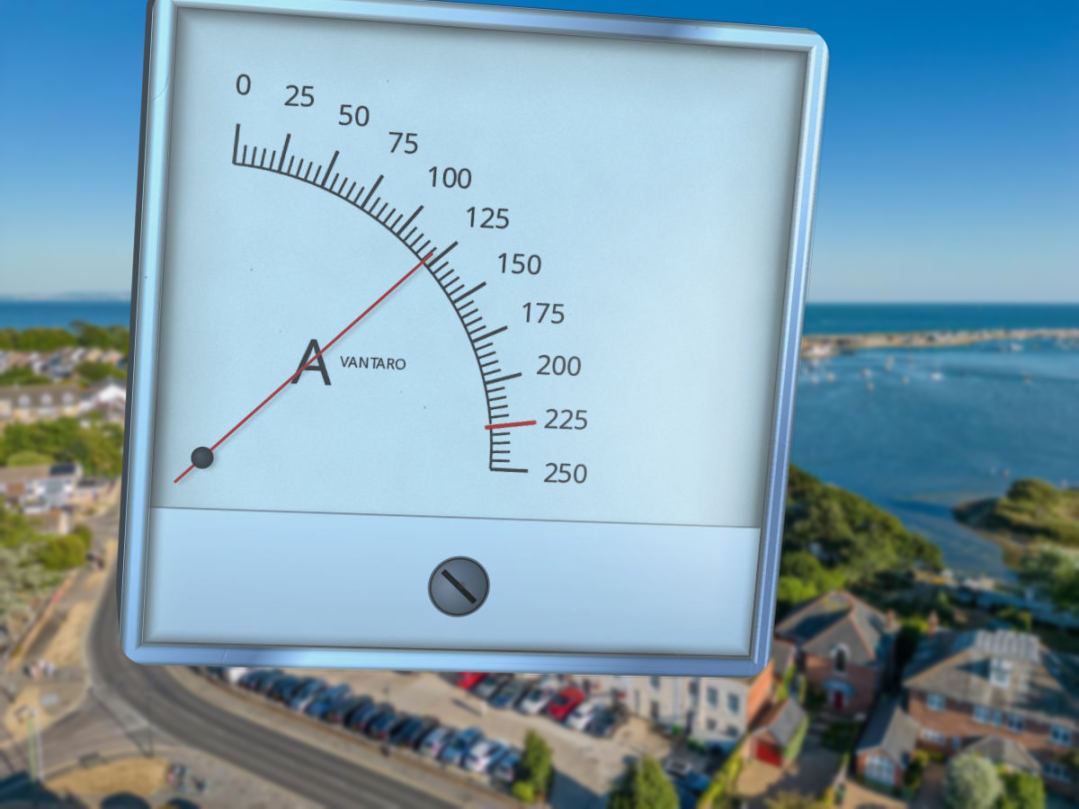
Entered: 120 A
